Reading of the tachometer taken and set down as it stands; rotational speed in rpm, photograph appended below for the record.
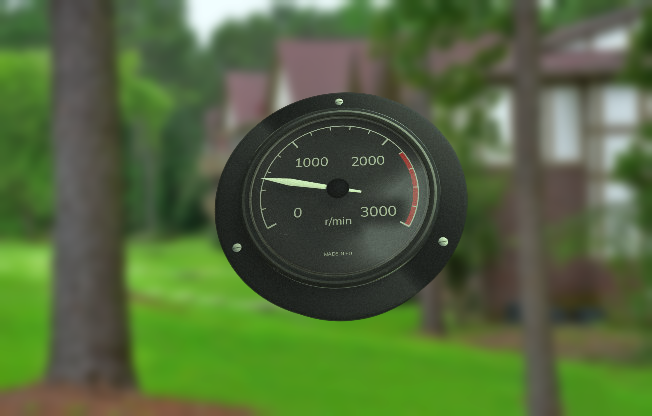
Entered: 500 rpm
